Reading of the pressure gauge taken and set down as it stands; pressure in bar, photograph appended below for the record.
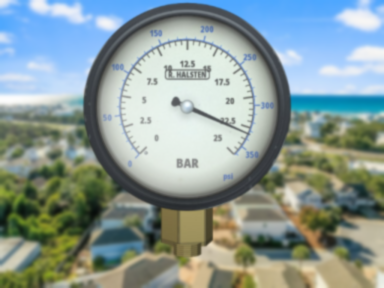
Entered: 23 bar
